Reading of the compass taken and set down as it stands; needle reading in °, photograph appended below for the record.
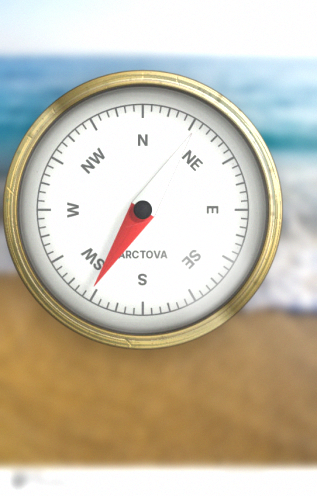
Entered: 212.5 °
